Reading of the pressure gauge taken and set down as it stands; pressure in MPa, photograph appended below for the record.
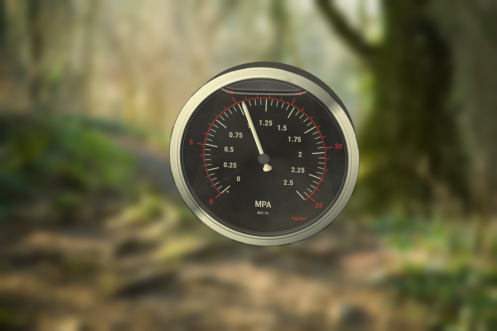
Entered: 1.05 MPa
